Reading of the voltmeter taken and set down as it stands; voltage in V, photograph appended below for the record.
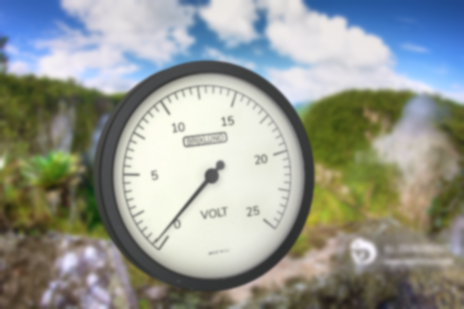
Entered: 0.5 V
